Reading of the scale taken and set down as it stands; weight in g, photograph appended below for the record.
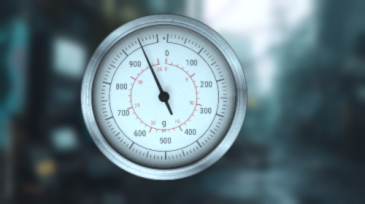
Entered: 950 g
